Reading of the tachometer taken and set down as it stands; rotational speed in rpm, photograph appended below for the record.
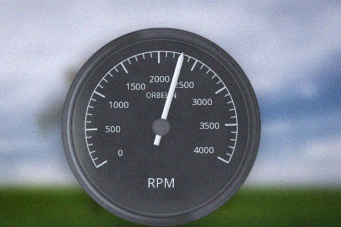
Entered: 2300 rpm
